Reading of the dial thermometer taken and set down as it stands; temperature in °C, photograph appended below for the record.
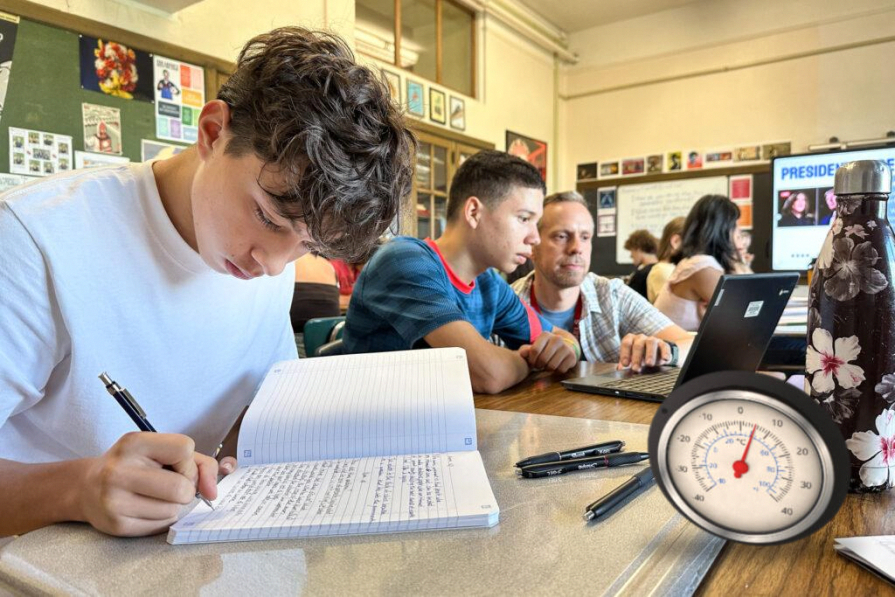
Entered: 5 °C
